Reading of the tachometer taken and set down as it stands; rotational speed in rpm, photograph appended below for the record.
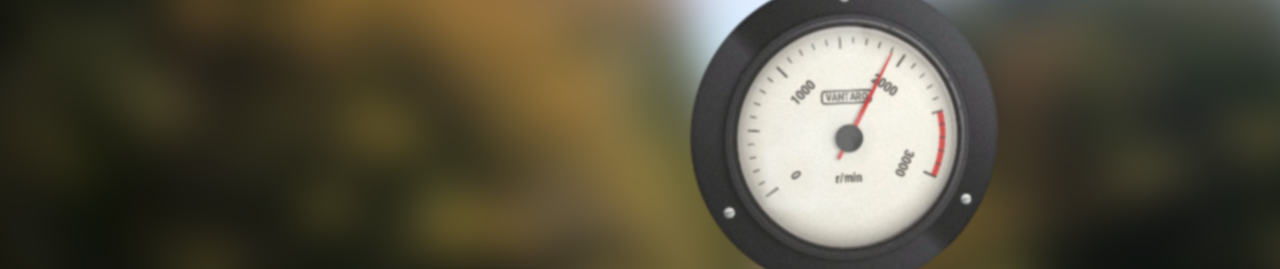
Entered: 1900 rpm
